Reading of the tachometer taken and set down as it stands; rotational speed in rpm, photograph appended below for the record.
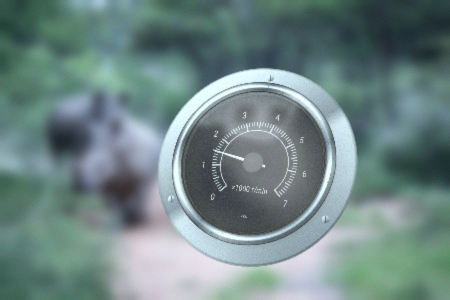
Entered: 1500 rpm
